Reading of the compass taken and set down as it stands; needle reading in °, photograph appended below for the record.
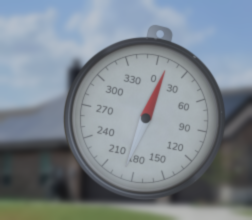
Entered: 10 °
